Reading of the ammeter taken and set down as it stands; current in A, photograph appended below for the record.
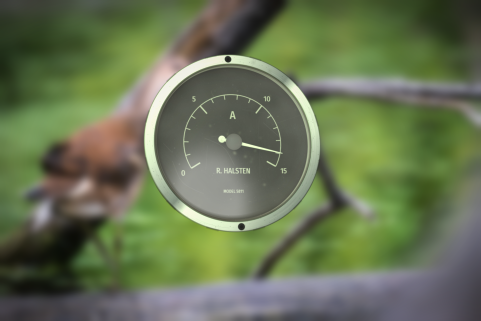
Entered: 14 A
